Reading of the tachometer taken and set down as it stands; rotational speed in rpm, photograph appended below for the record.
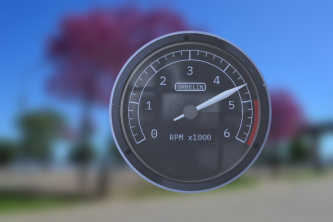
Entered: 4600 rpm
